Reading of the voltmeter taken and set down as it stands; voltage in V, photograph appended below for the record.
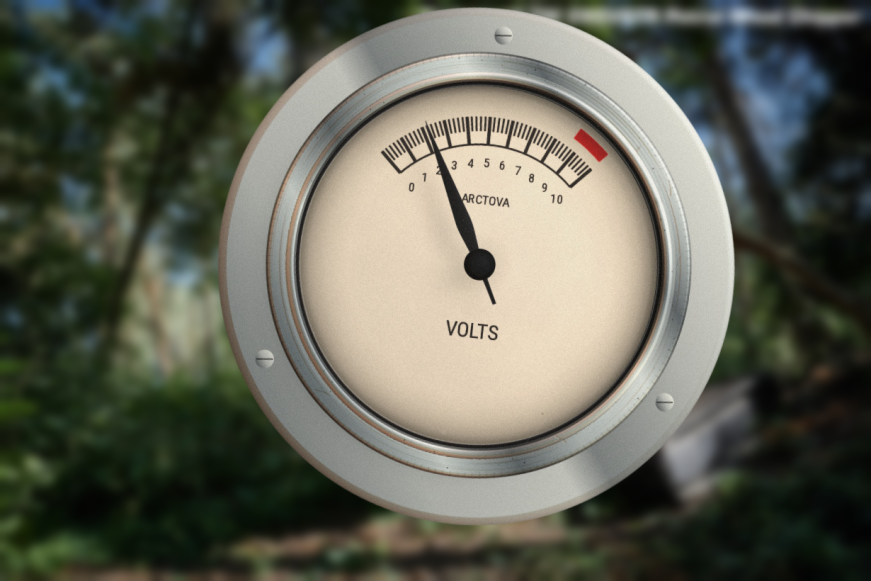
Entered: 2.2 V
